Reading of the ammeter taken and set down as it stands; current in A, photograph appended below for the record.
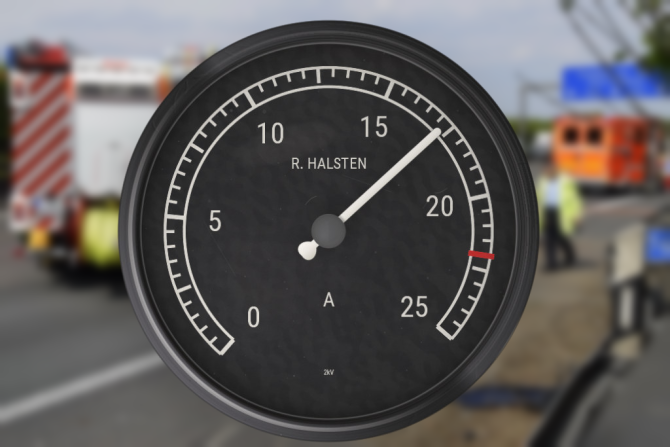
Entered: 17.25 A
